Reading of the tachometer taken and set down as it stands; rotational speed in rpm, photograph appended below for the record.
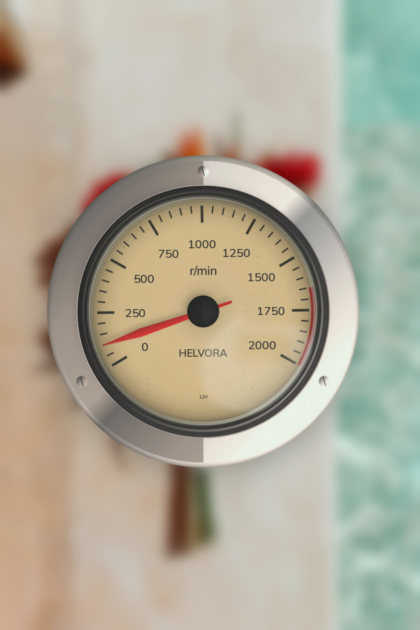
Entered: 100 rpm
